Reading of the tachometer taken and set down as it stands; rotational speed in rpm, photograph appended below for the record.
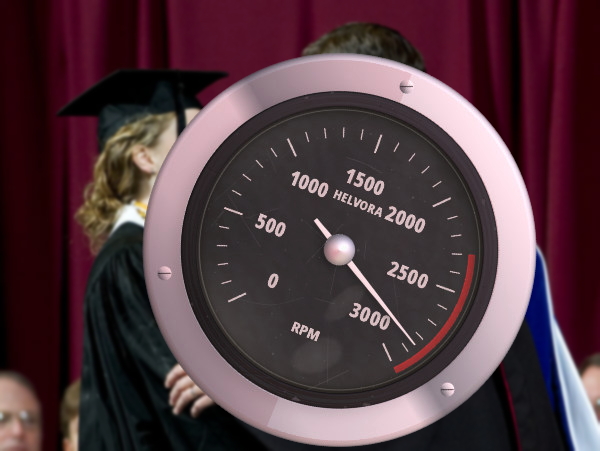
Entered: 2850 rpm
